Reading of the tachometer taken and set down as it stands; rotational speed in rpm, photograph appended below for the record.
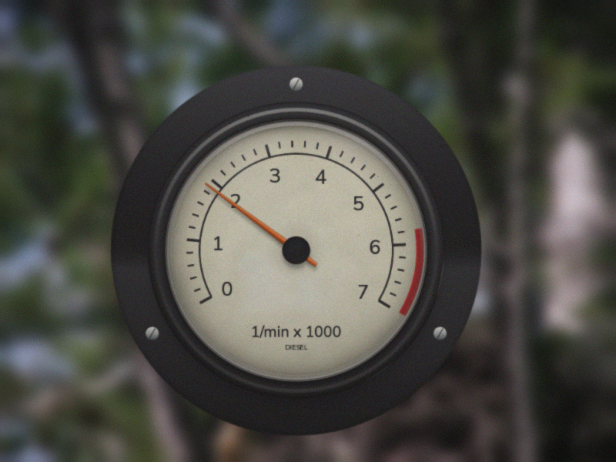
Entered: 1900 rpm
